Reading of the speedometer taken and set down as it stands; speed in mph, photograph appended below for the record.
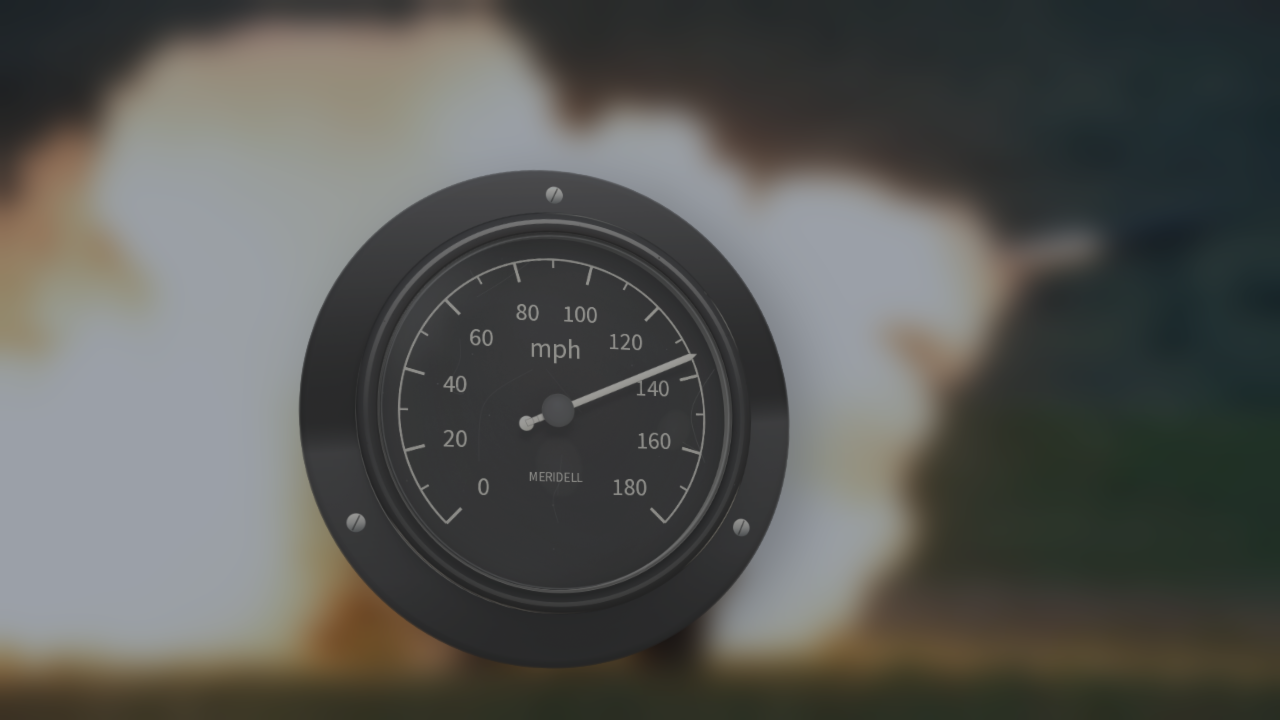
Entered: 135 mph
